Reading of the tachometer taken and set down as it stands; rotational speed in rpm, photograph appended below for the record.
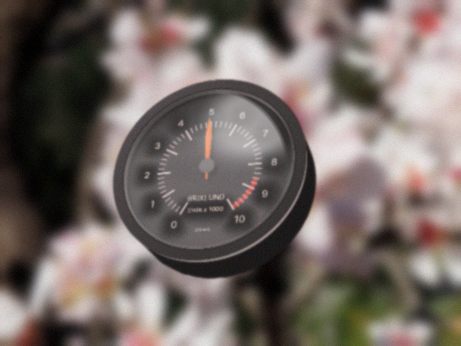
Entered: 5000 rpm
